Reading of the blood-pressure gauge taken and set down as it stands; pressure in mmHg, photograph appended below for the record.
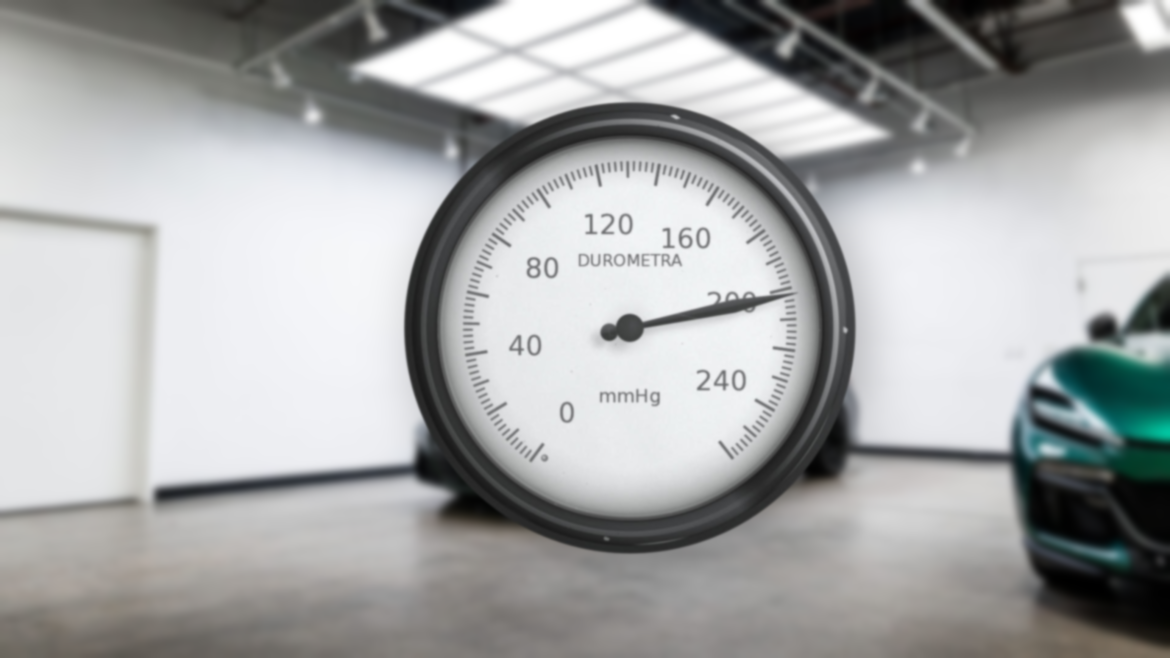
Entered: 202 mmHg
